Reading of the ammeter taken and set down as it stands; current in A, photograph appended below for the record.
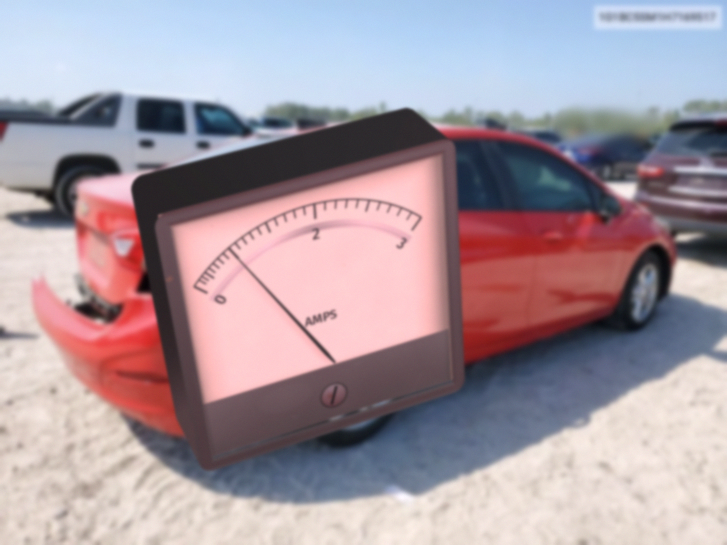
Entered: 1 A
